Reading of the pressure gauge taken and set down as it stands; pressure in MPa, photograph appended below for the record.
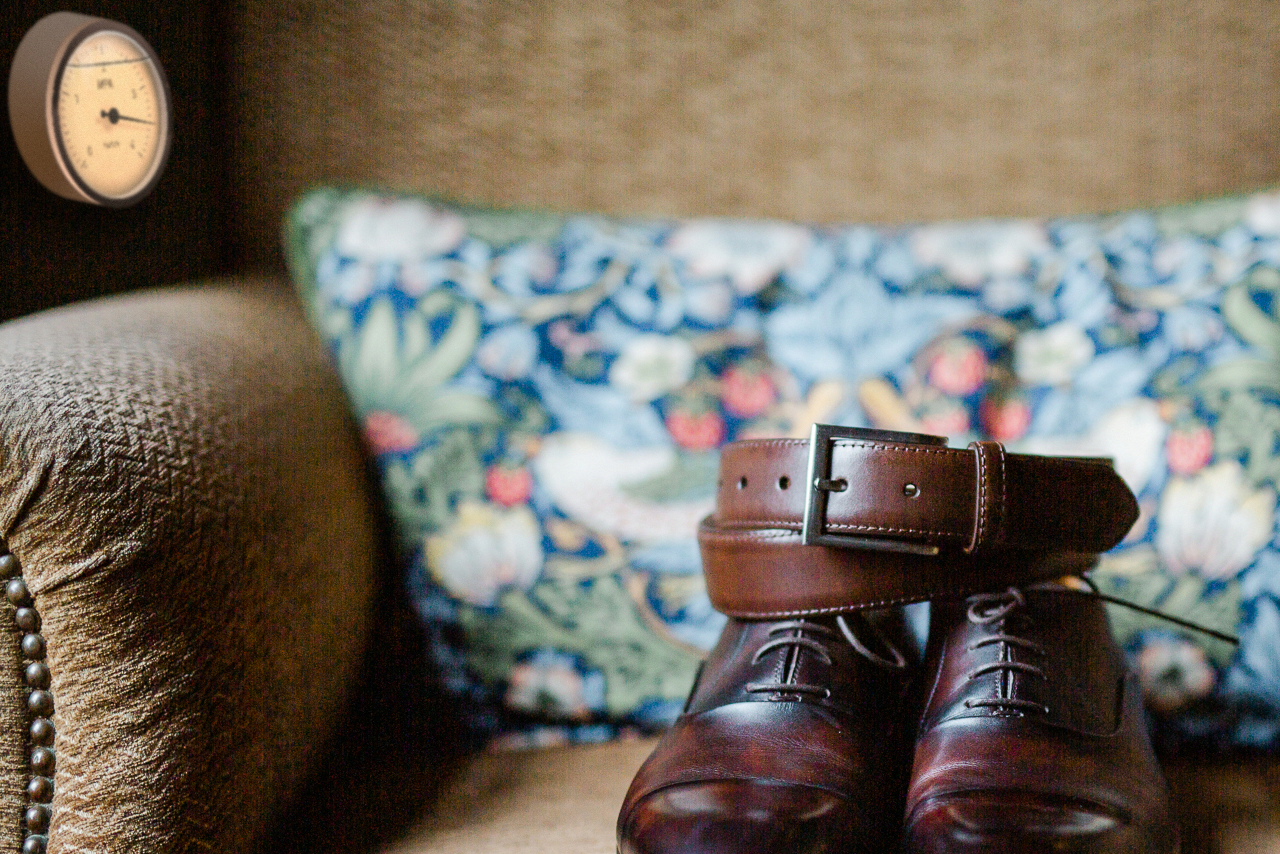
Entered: 3.5 MPa
